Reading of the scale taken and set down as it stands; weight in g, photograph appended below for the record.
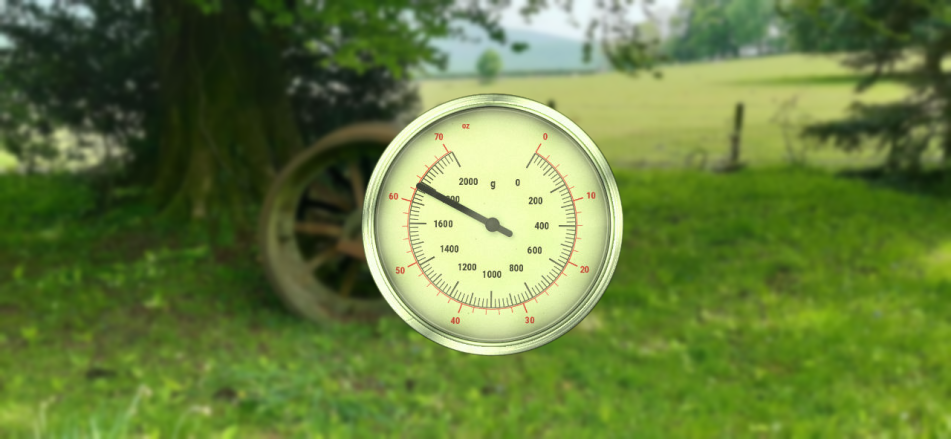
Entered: 1780 g
